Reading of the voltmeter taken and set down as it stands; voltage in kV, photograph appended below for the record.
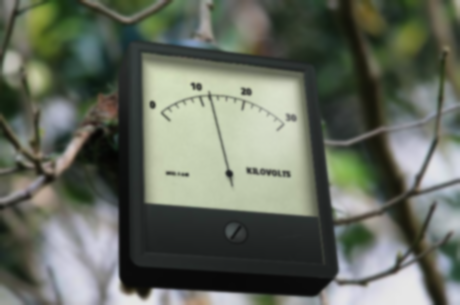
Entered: 12 kV
